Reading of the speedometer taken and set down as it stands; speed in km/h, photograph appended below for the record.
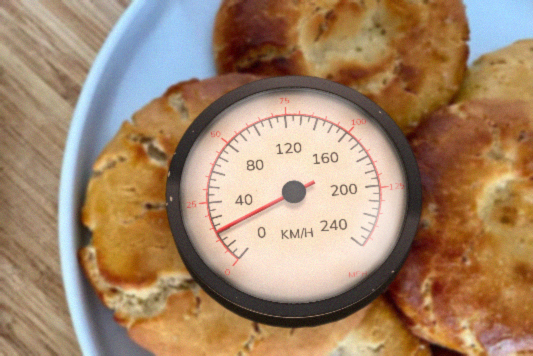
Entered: 20 km/h
